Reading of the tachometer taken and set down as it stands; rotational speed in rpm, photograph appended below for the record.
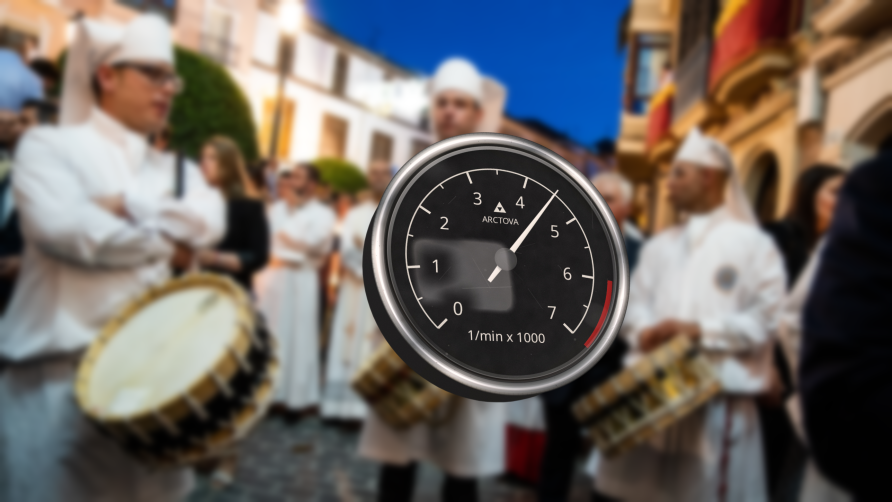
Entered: 4500 rpm
